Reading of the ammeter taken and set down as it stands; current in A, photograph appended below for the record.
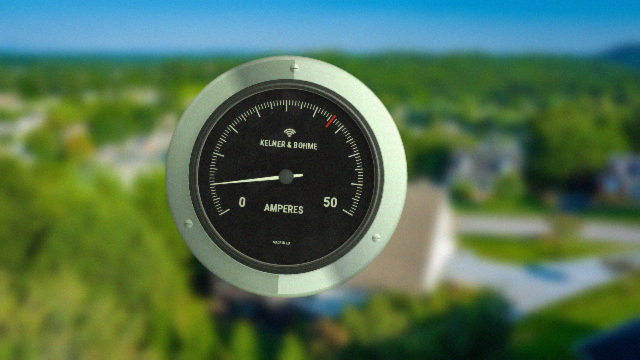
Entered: 5 A
